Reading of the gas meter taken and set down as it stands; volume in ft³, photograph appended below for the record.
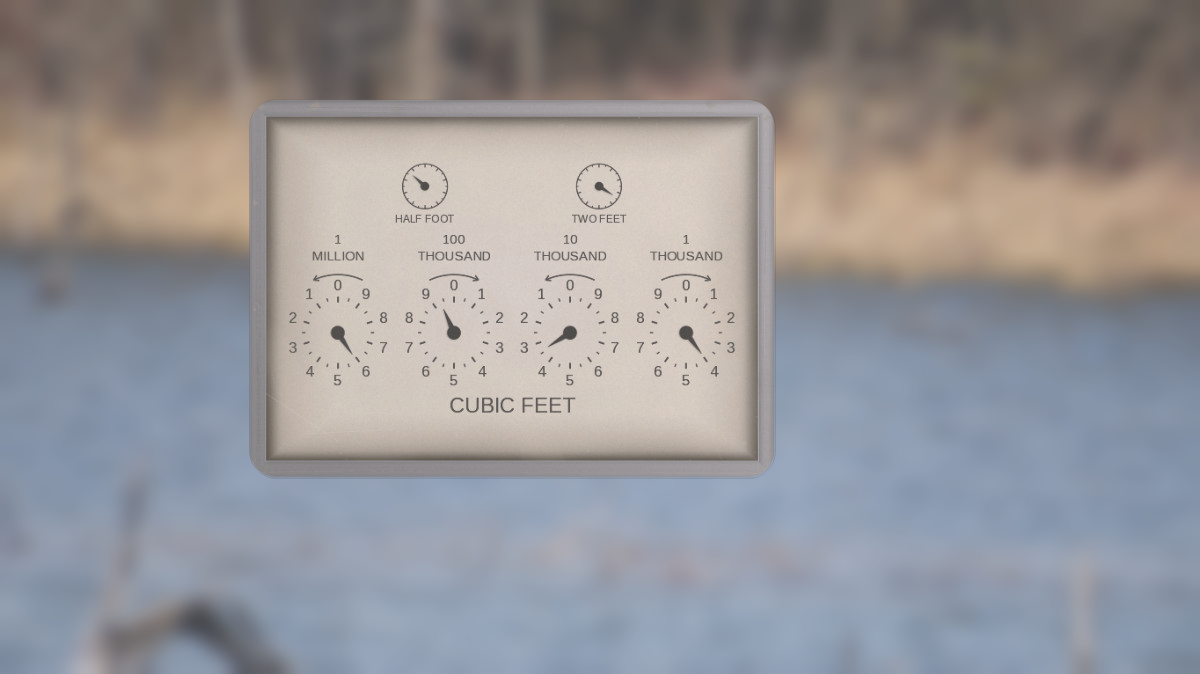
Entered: 593400 ft³
